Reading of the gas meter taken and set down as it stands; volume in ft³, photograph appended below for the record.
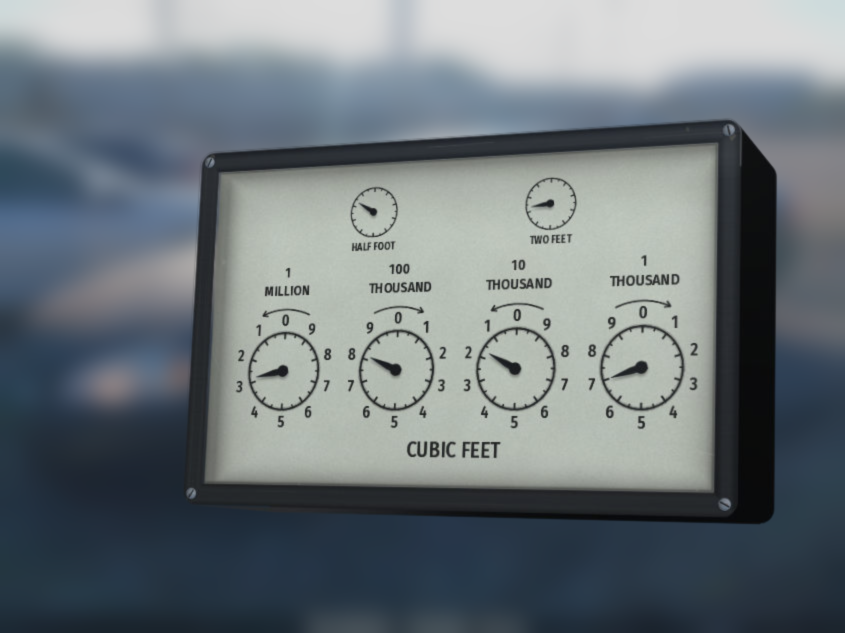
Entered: 281700 ft³
